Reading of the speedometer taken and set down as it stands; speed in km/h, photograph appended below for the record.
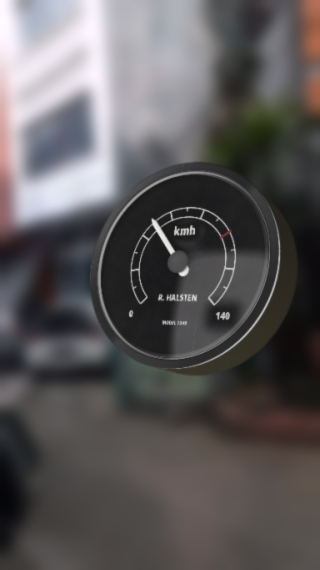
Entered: 50 km/h
